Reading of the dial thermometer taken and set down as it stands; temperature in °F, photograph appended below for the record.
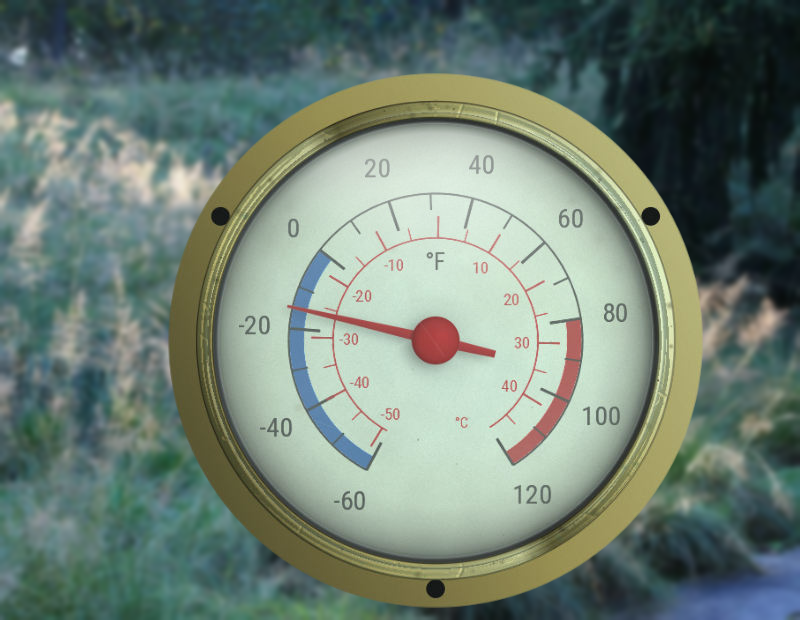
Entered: -15 °F
